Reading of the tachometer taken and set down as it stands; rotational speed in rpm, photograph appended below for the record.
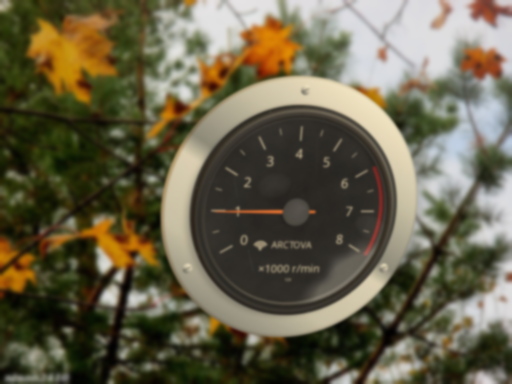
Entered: 1000 rpm
